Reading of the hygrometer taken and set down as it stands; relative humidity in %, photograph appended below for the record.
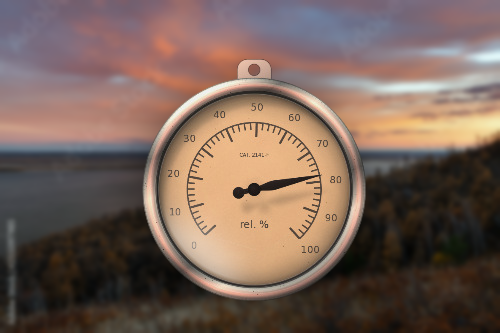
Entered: 78 %
